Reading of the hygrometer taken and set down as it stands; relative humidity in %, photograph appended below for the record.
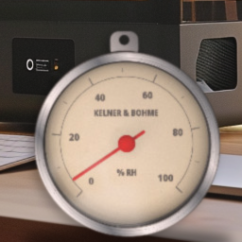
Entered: 5 %
